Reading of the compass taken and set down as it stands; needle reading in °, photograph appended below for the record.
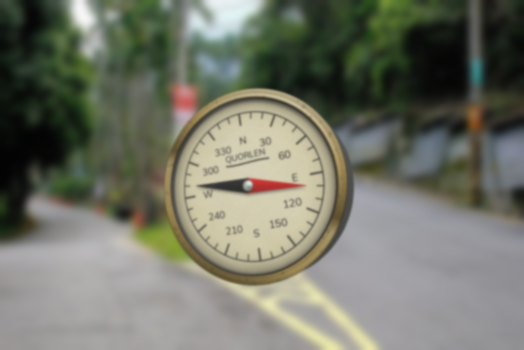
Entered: 100 °
